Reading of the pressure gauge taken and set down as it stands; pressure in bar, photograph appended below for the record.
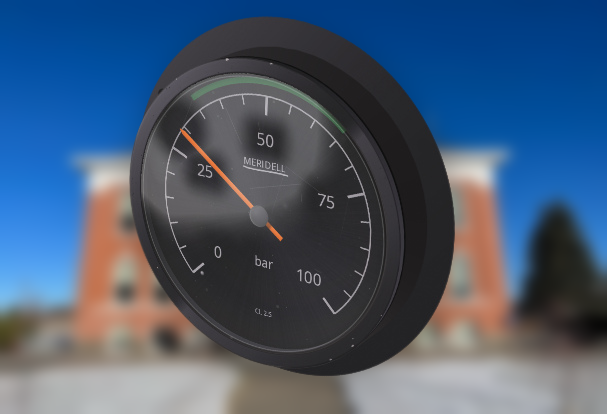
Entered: 30 bar
